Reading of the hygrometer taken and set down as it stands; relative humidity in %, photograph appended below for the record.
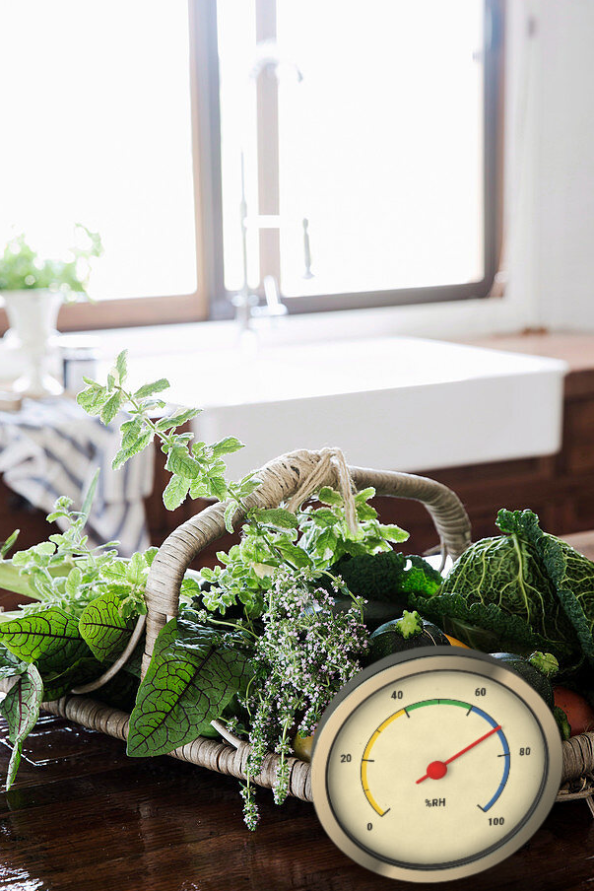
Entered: 70 %
